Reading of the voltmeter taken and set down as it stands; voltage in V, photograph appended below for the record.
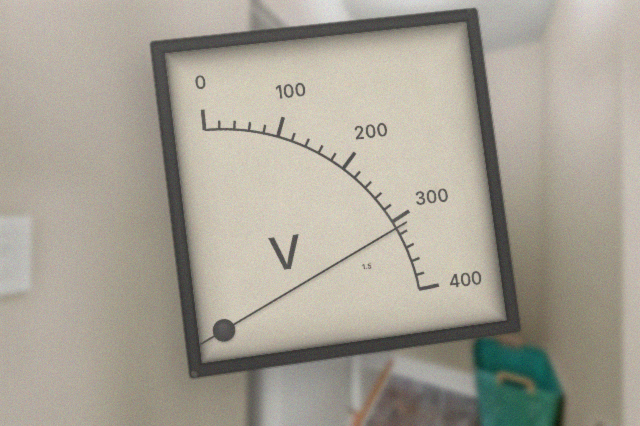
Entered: 310 V
